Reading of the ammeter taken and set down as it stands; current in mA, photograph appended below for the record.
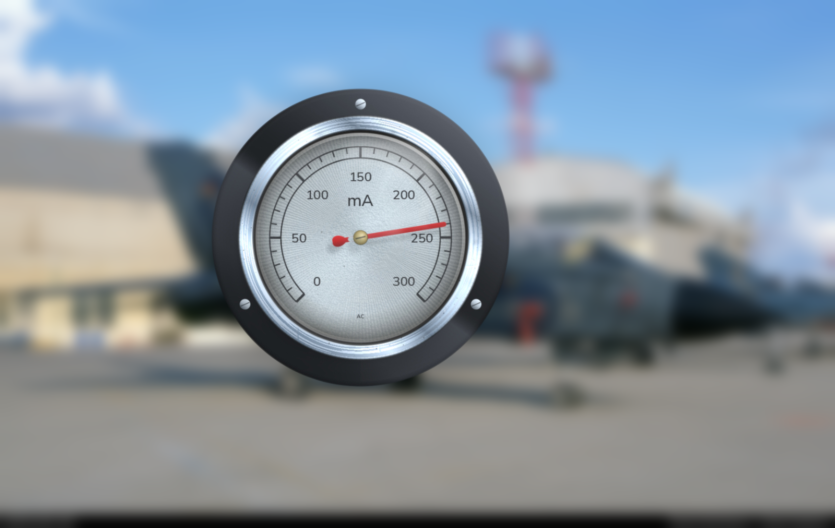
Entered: 240 mA
